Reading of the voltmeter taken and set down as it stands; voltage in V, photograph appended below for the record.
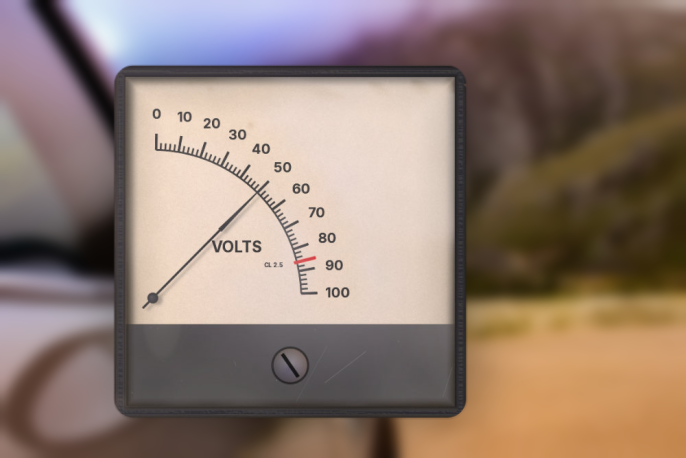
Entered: 50 V
